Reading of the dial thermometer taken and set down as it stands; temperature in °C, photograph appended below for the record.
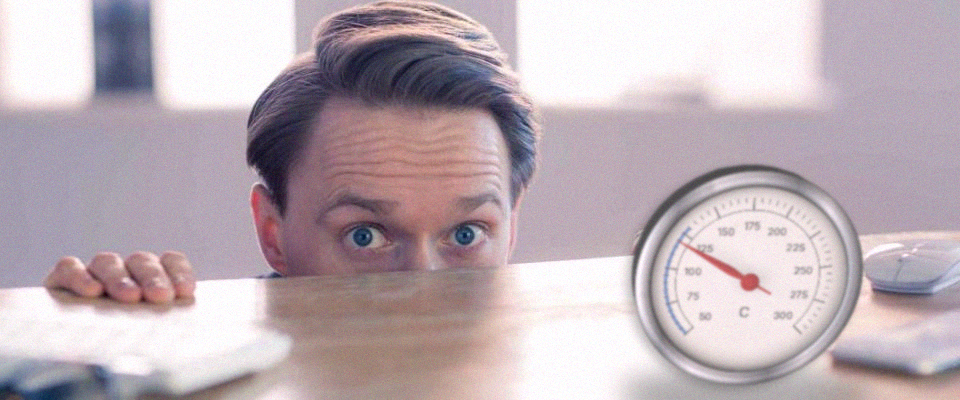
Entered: 120 °C
